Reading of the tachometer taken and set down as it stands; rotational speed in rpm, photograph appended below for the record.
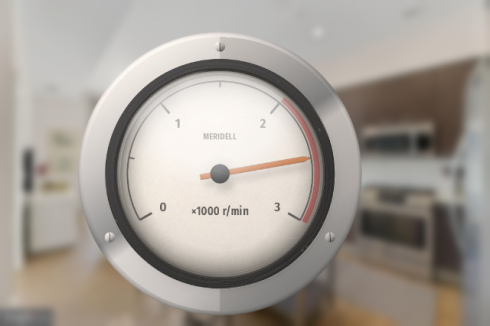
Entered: 2500 rpm
